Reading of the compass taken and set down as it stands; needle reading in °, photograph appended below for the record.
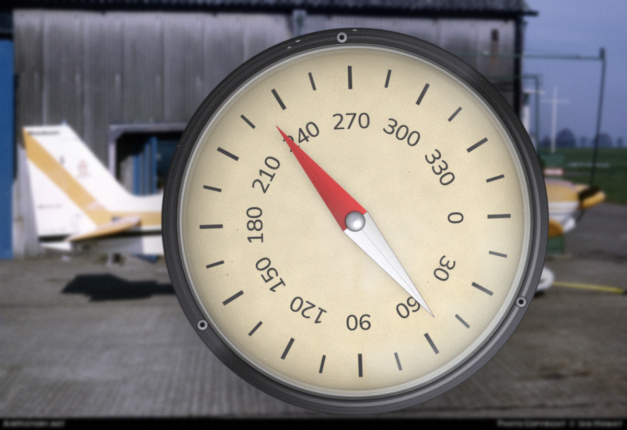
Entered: 232.5 °
